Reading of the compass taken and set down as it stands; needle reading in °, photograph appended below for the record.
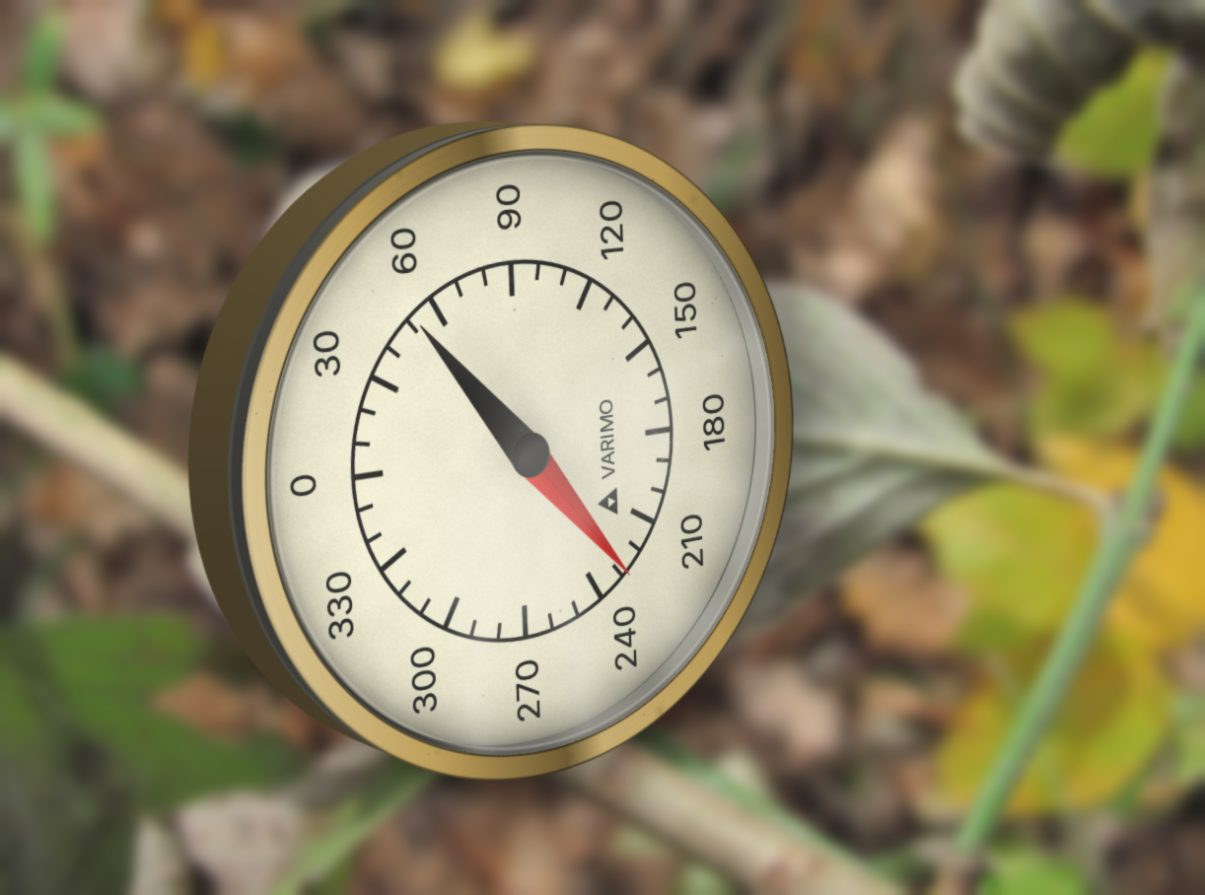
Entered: 230 °
